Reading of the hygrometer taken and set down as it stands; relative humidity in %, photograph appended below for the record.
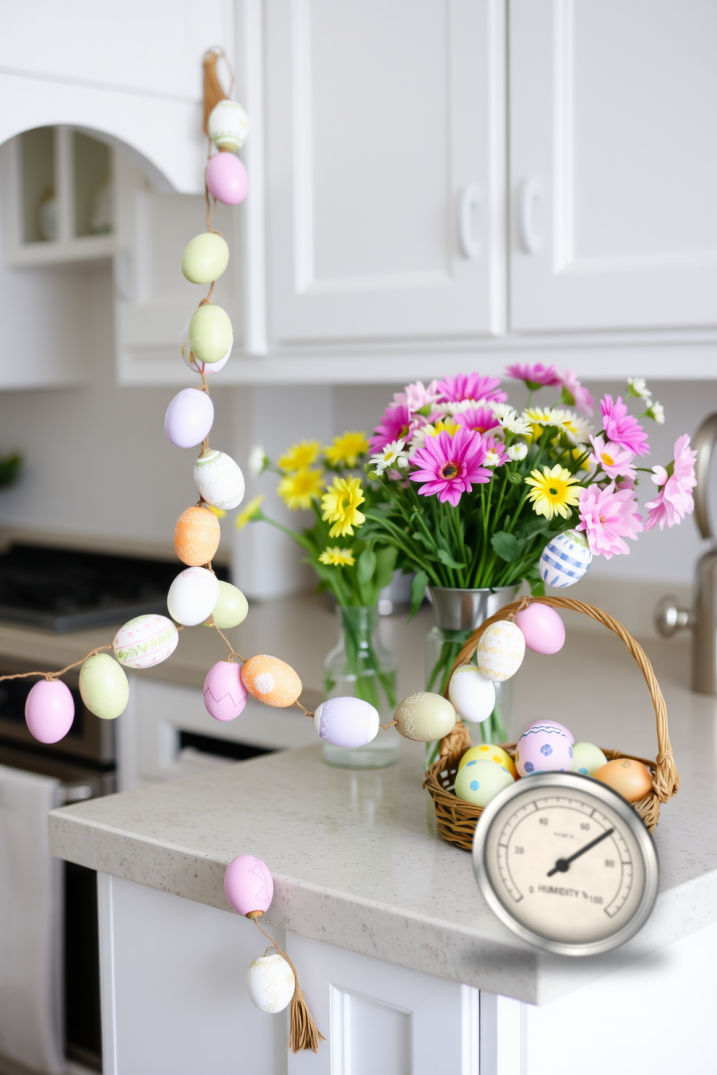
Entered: 68 %
